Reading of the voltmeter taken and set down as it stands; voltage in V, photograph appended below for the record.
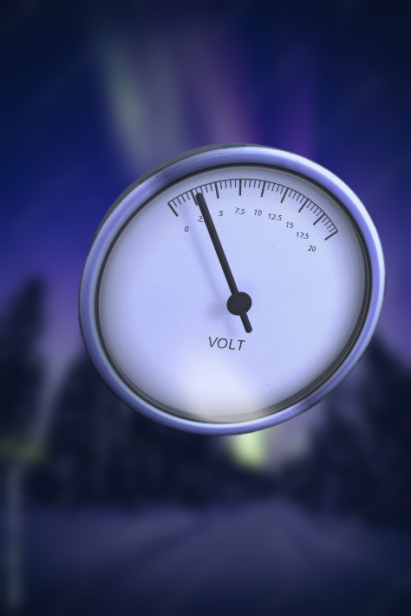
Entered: 3 V
